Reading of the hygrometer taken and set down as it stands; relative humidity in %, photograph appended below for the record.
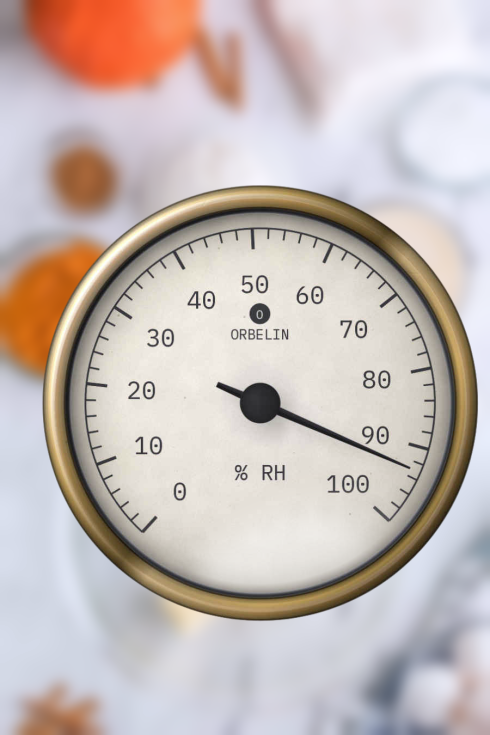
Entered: 93 %
